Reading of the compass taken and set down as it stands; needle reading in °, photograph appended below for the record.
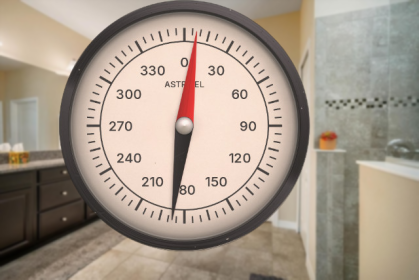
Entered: 7.5 °
